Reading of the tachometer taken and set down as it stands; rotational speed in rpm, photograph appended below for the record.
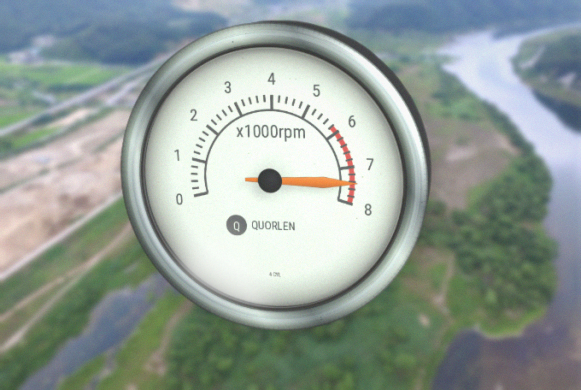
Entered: 7400 rpm
